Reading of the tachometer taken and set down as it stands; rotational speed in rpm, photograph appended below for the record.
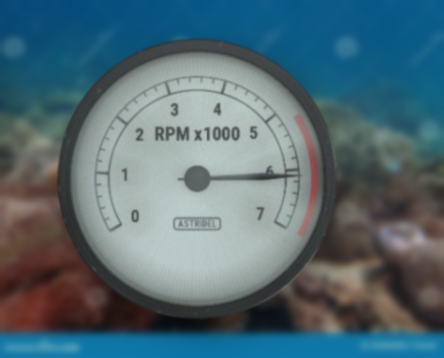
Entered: 6100 rpm
